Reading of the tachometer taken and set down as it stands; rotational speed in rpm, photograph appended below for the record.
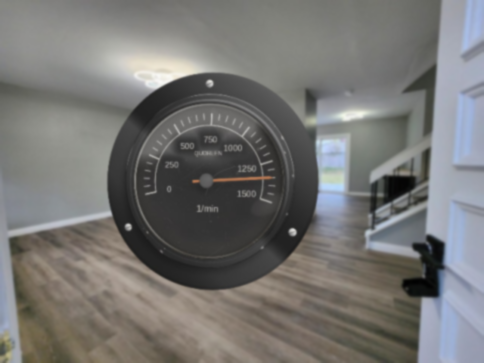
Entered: 1350 rpm
